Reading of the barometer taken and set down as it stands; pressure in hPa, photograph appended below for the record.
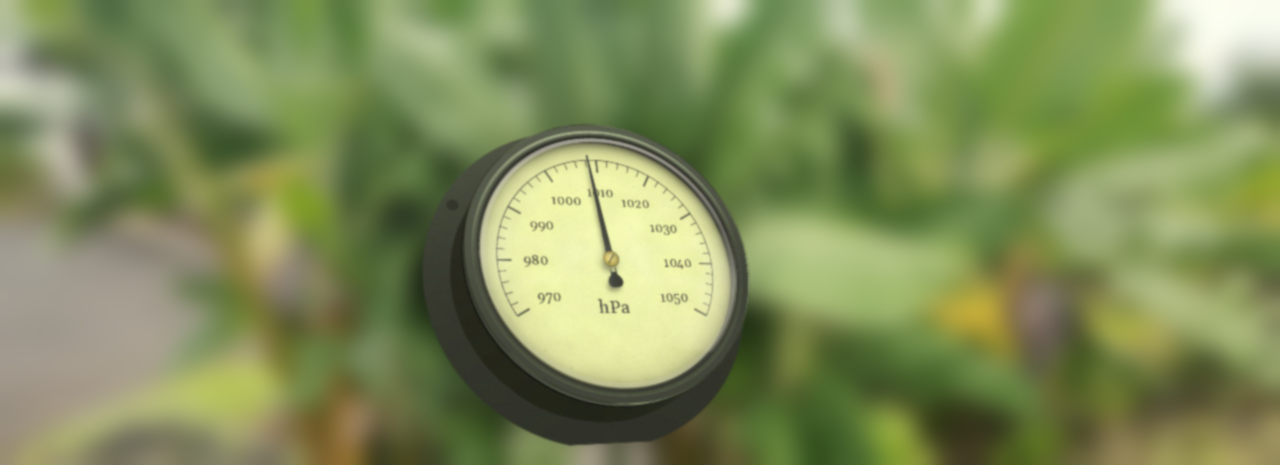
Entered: 1008 hPa
